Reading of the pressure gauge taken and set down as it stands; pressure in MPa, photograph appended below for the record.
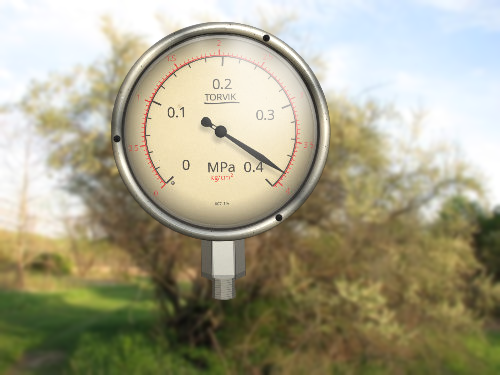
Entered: 0.38 MPa
